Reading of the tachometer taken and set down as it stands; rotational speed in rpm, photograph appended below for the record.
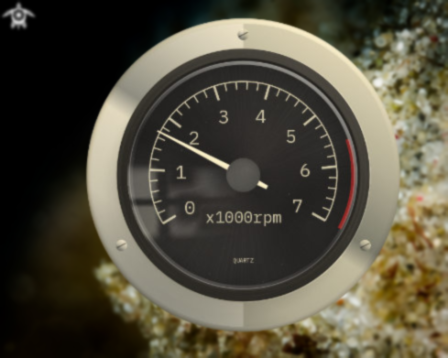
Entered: 1700 rpm
